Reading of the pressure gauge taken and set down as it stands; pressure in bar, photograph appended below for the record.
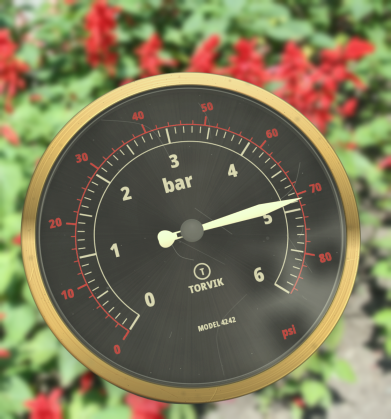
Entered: 4.9 bar
